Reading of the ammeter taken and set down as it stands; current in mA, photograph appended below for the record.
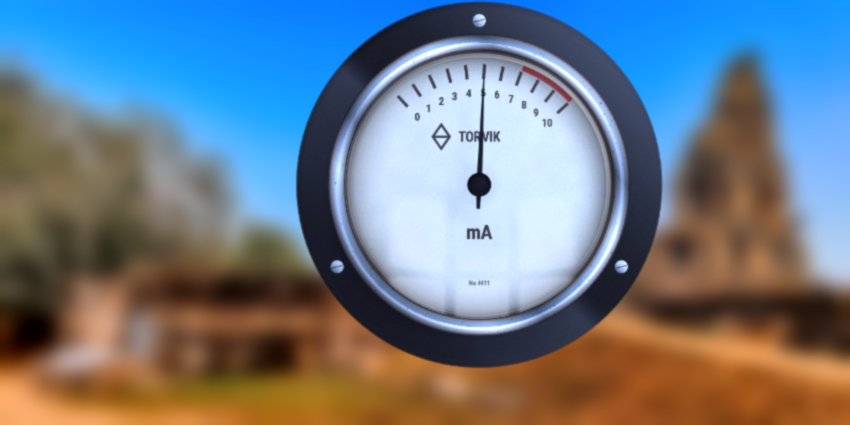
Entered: 5 mA
